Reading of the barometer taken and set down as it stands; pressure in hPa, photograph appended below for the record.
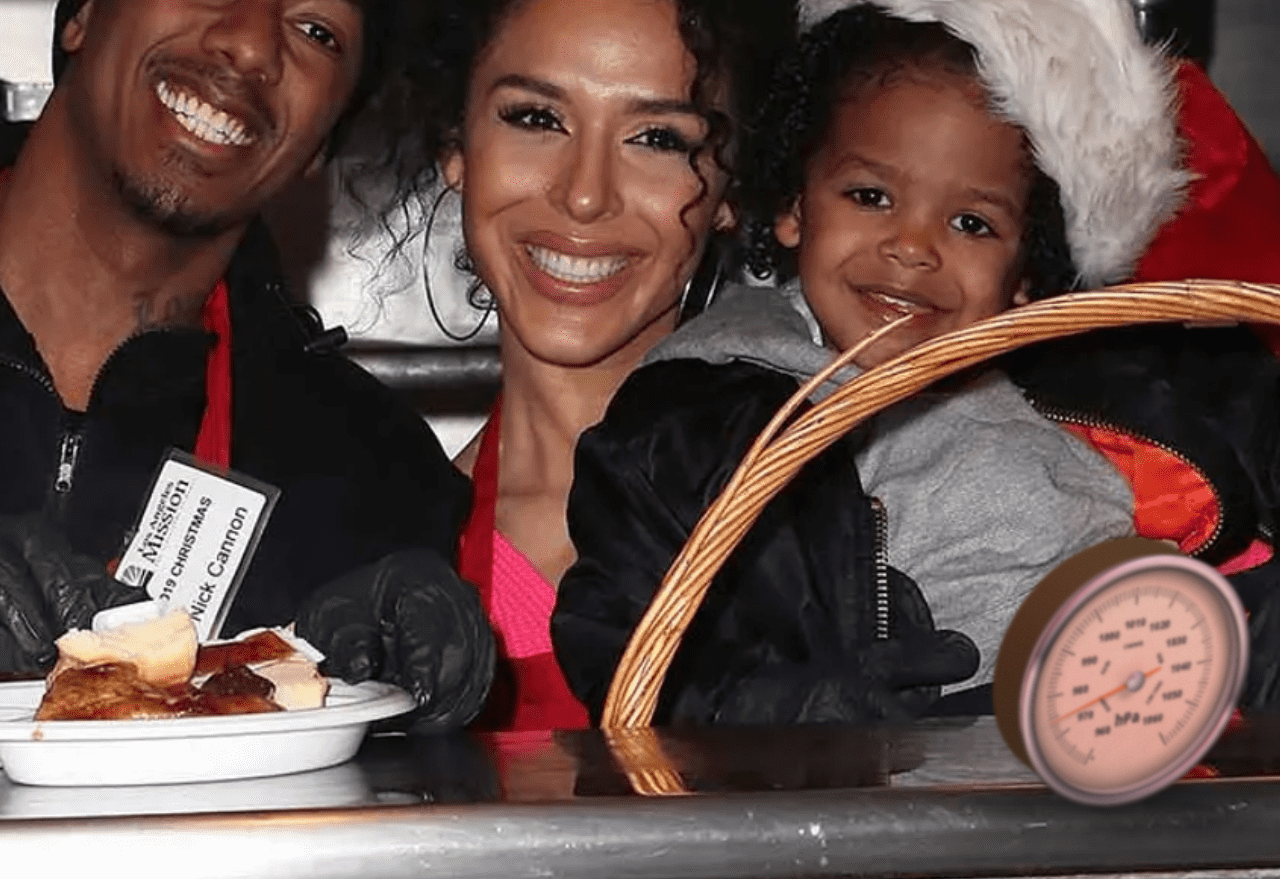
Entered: 975 hPa
